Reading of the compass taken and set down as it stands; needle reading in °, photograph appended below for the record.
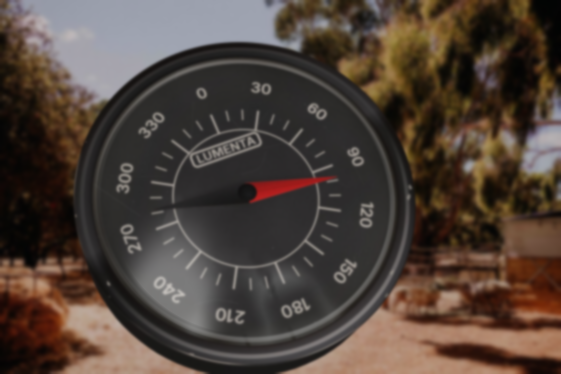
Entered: 100 °
